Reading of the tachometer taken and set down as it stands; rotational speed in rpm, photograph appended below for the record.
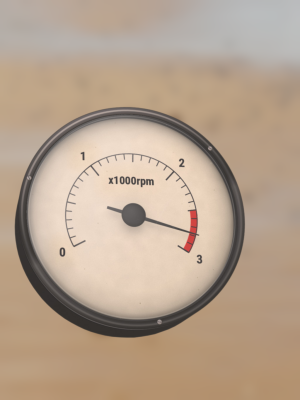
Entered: 2800 rpm
